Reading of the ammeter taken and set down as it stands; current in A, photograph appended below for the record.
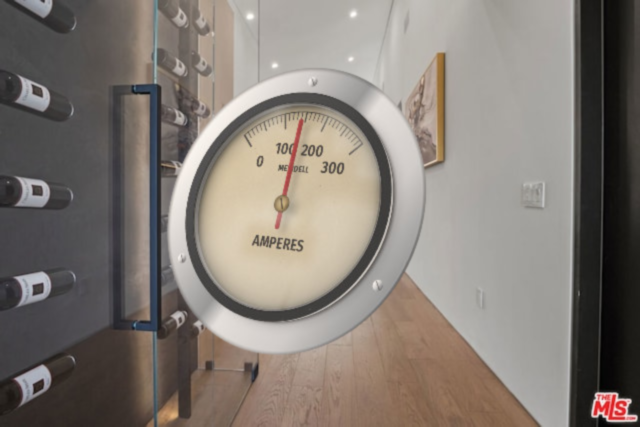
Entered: 150 A
